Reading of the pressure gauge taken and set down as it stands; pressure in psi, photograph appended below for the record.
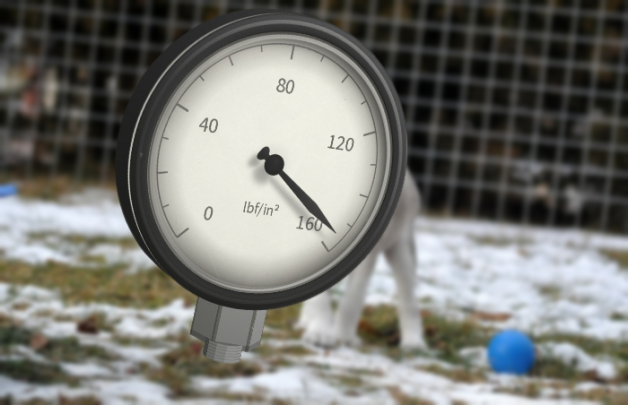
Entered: 155 psi
